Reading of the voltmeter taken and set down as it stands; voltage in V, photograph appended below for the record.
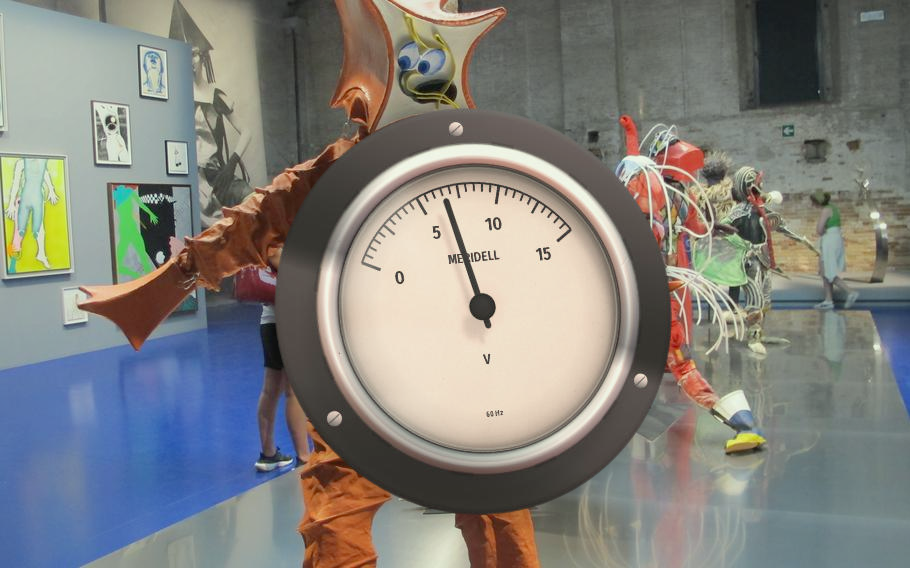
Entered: 6.5 V
